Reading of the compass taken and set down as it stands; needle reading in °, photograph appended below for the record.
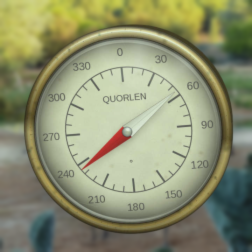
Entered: 235 °
